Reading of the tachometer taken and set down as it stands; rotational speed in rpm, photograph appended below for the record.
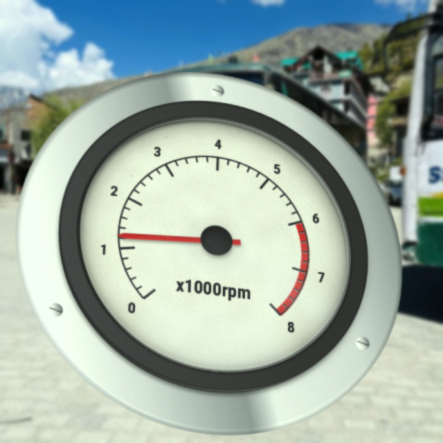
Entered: 1200 rpm
